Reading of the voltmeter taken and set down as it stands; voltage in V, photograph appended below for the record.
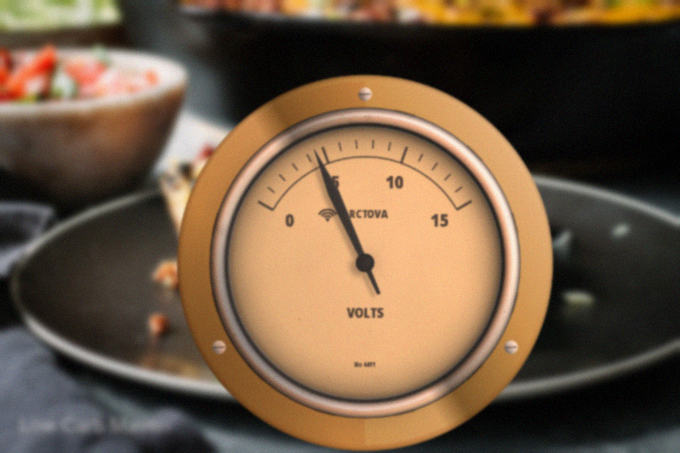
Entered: 4.5 V
